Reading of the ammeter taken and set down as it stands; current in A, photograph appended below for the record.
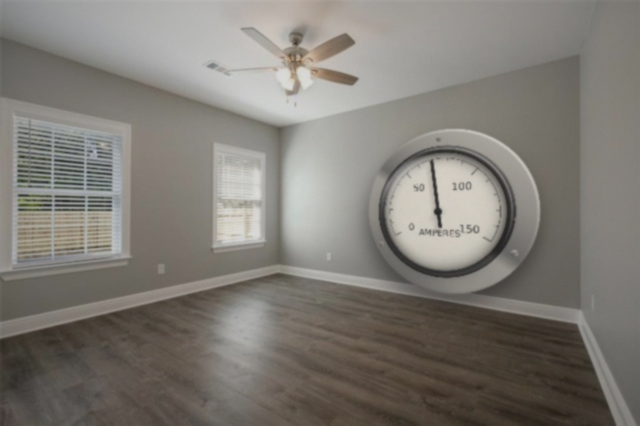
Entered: 70 A
